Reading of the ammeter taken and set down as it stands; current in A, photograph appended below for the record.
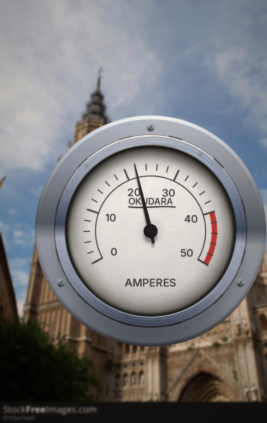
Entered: 22 A
